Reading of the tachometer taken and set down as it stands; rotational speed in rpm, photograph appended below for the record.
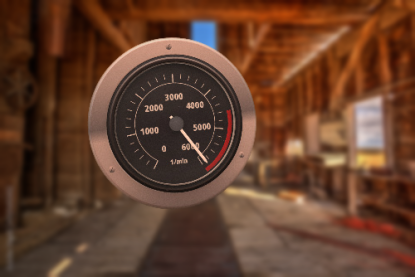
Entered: 5900 rpm
